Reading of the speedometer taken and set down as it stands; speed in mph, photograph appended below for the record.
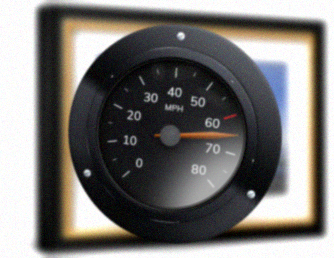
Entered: 65 mph
